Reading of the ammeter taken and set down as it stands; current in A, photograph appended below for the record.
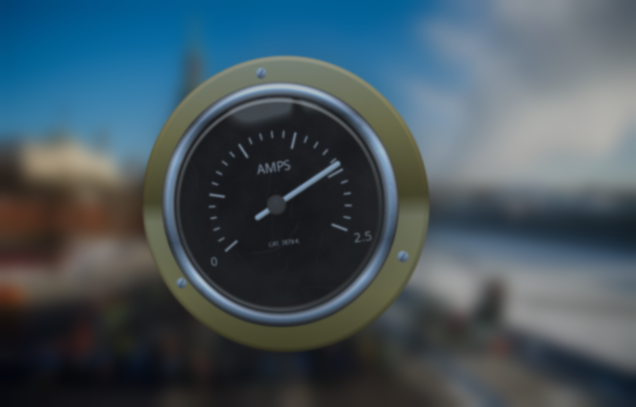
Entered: 1.95 A
